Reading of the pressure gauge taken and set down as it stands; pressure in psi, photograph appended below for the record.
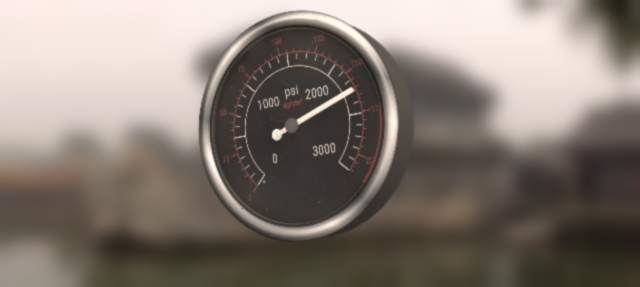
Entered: 2300 psi
